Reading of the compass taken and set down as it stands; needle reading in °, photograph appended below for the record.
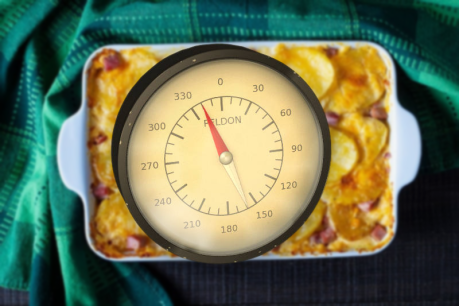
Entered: 340 °
